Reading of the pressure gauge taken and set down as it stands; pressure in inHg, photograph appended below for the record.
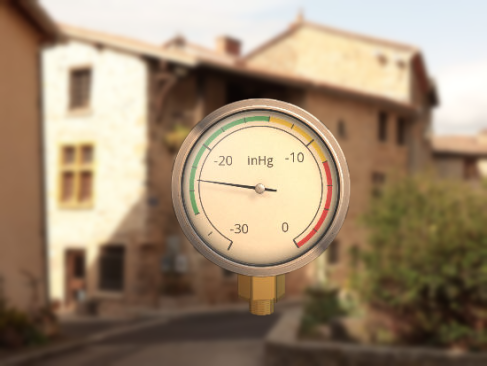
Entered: -23 inHg
